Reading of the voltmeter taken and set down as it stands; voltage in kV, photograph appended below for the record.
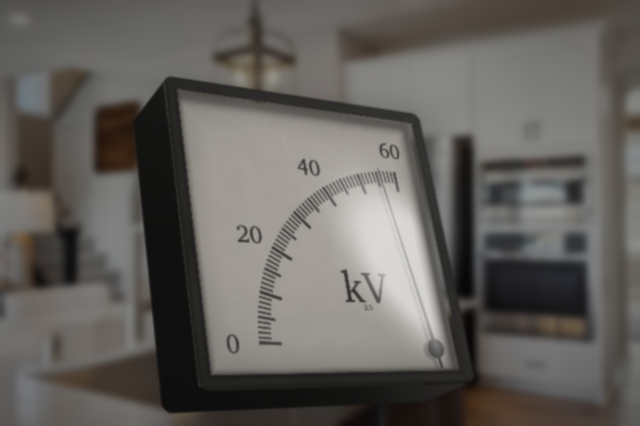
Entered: 55 kV
